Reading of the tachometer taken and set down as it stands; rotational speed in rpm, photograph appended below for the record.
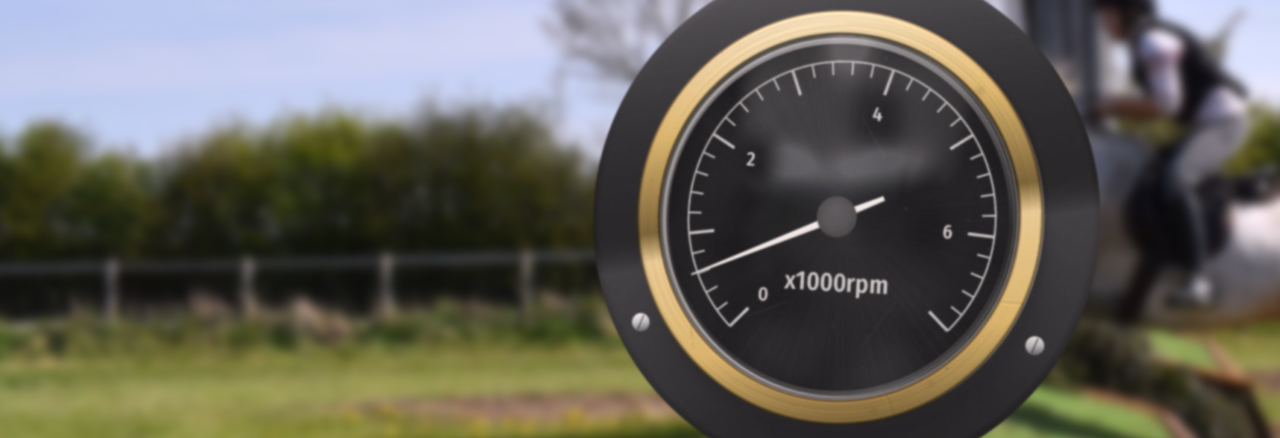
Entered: 600 rpm
